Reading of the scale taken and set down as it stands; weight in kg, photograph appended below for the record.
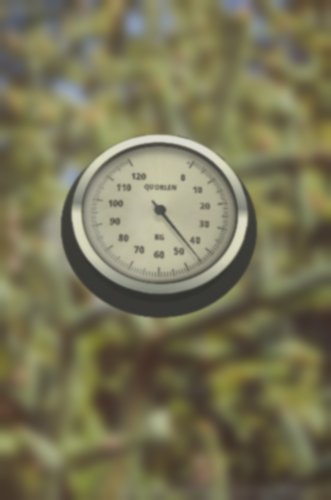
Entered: 45 kg
